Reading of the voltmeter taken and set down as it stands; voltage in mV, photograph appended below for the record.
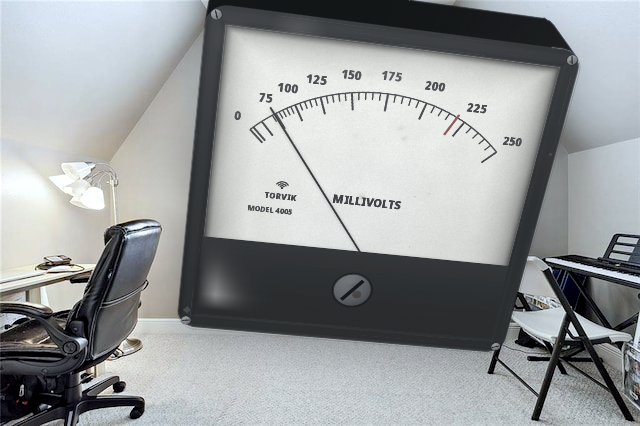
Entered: 75 mV
